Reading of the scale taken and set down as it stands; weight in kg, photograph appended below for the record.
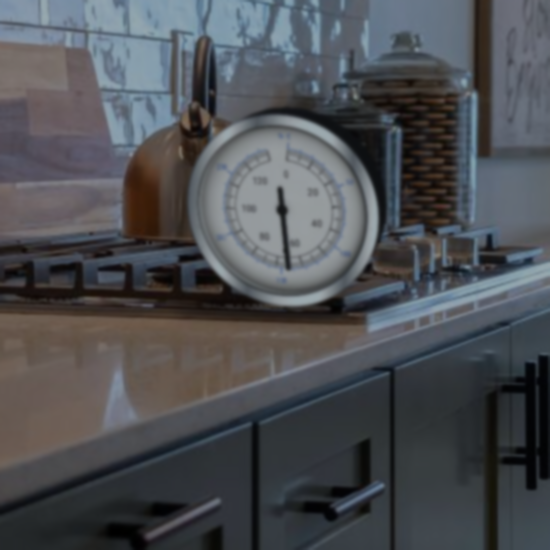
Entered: 65 kg
